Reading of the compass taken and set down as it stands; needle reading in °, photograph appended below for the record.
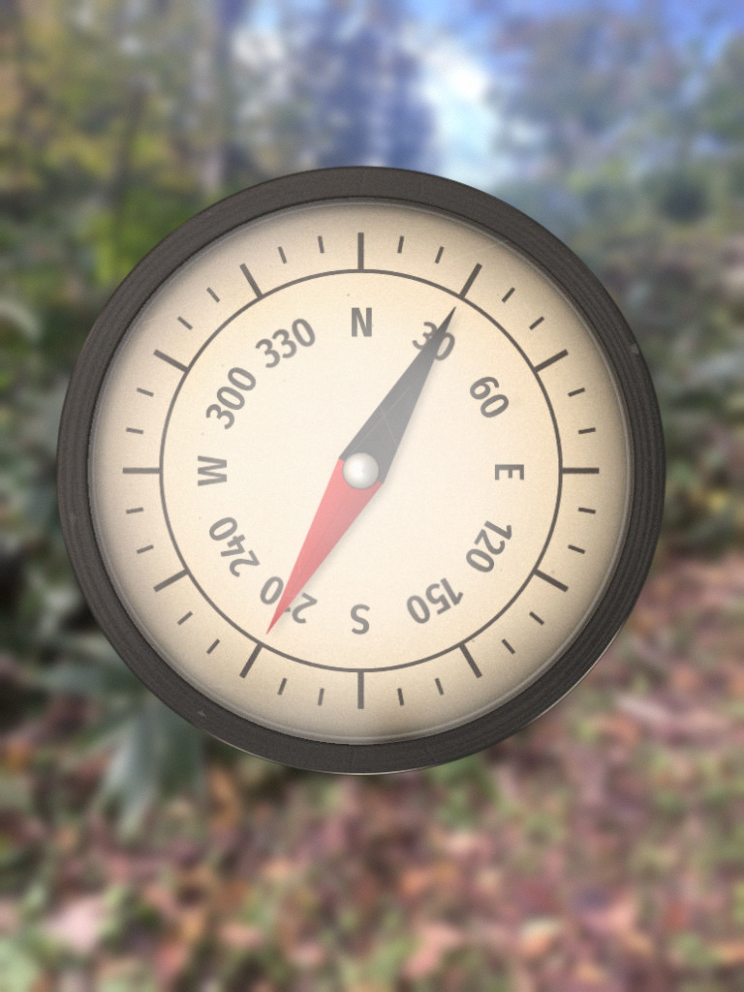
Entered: 210 °
